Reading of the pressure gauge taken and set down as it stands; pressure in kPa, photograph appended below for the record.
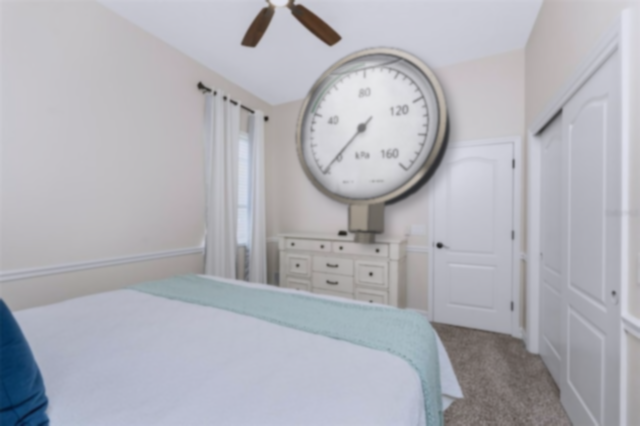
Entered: 0 kPa
